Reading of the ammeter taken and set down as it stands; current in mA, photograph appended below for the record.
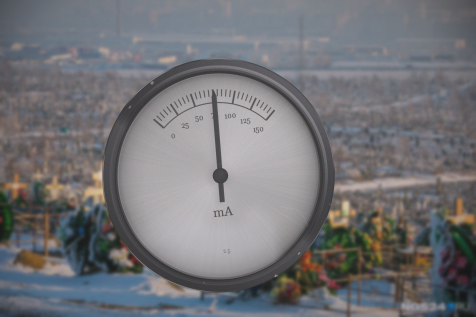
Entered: 75 mA
